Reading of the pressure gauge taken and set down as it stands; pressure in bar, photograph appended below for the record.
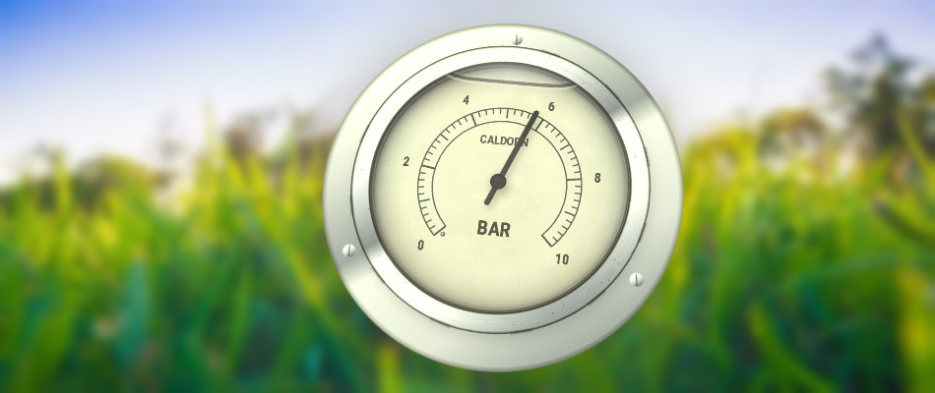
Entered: 5.8 bar
